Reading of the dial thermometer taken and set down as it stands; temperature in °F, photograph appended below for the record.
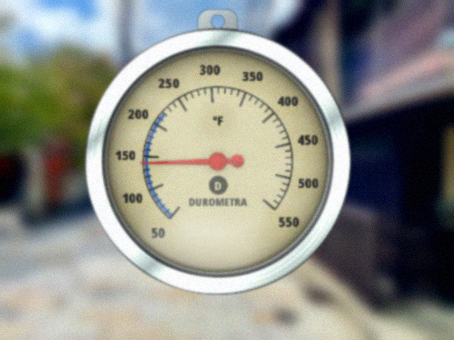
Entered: 140 °F
